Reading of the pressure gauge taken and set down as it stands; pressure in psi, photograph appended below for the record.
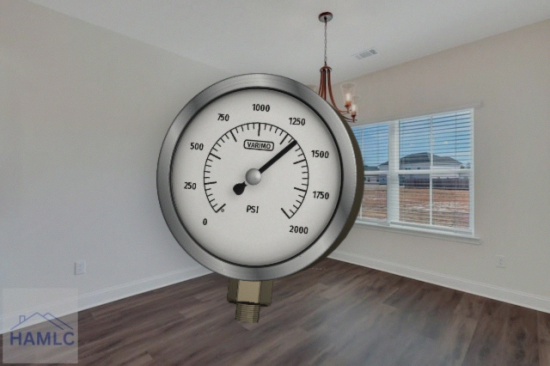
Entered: 1350 psi
